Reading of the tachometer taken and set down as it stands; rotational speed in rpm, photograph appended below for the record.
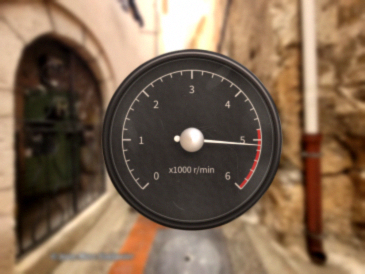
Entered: 5100 rpm
